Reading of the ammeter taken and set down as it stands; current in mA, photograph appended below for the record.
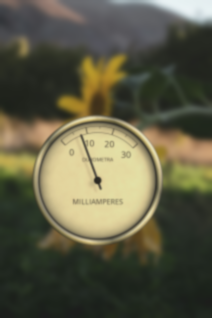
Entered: 7.5 mA
